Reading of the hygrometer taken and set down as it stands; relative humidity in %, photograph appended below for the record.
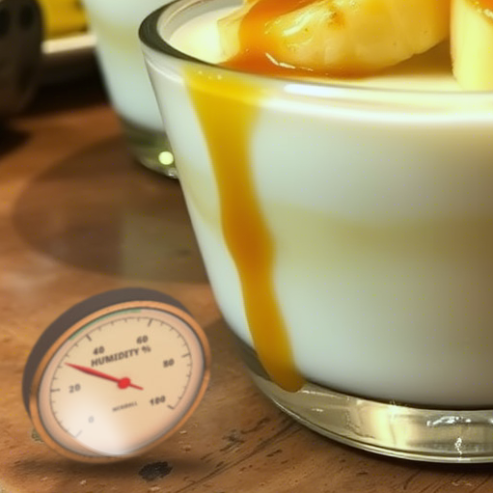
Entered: 30 %
